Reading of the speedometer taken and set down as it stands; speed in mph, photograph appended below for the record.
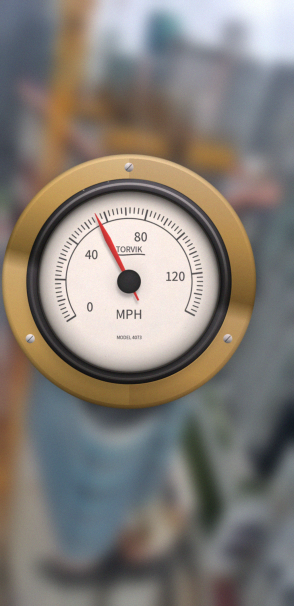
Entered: 56 mph
